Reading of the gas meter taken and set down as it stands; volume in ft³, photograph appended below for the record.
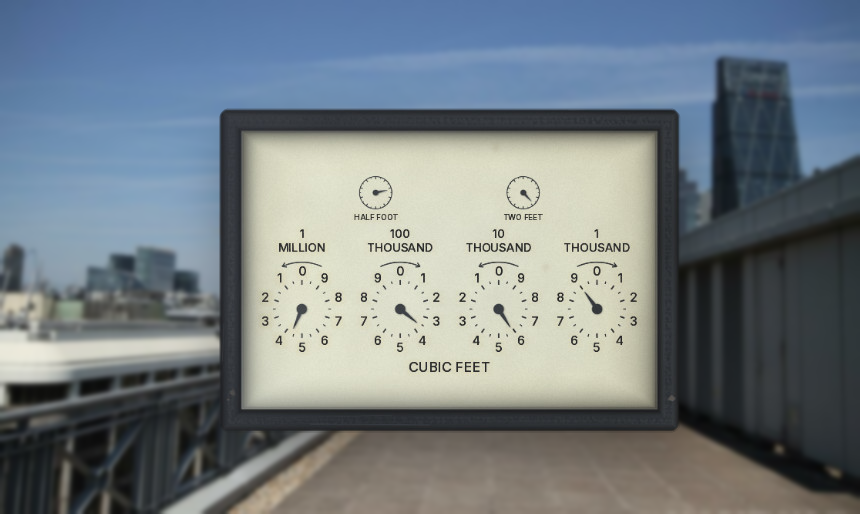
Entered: 435900 ft³
